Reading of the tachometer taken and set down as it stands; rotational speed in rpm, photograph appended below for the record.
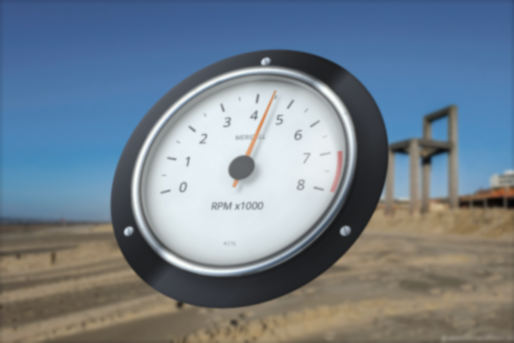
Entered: 4500 rpm
